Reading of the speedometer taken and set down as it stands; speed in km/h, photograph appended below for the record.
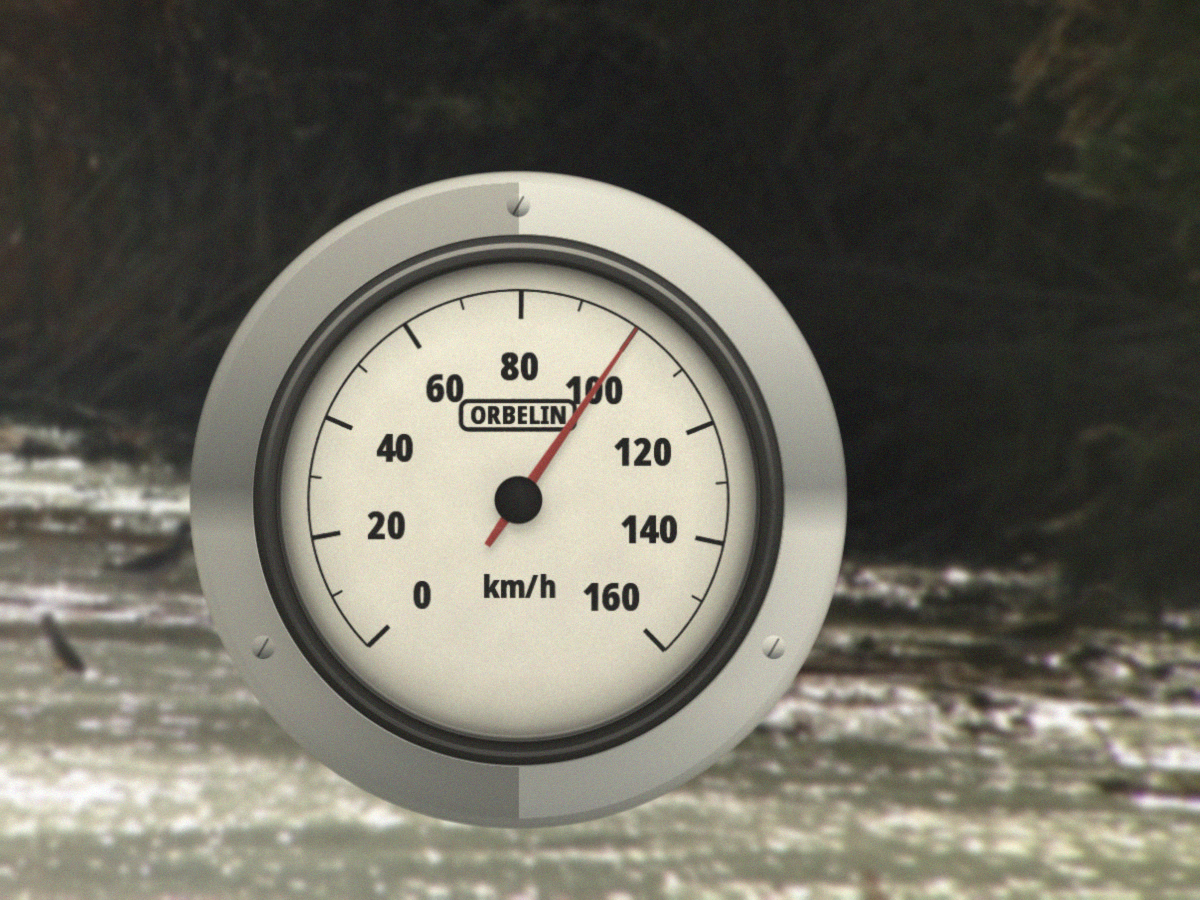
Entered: 100 km/h
